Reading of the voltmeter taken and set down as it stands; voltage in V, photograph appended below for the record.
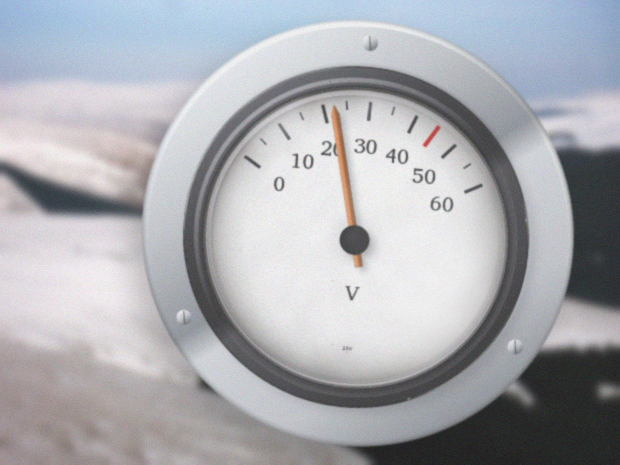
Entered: 22.5 V
